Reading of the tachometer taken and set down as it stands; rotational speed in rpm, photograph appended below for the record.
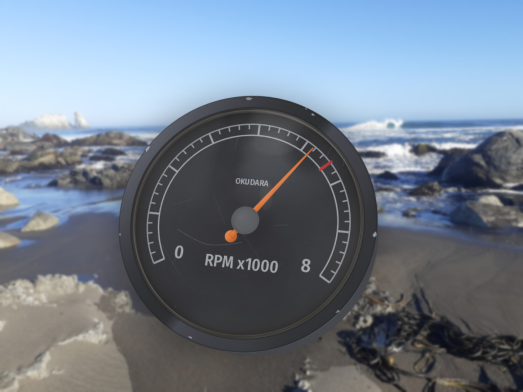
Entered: 5200 rpm
